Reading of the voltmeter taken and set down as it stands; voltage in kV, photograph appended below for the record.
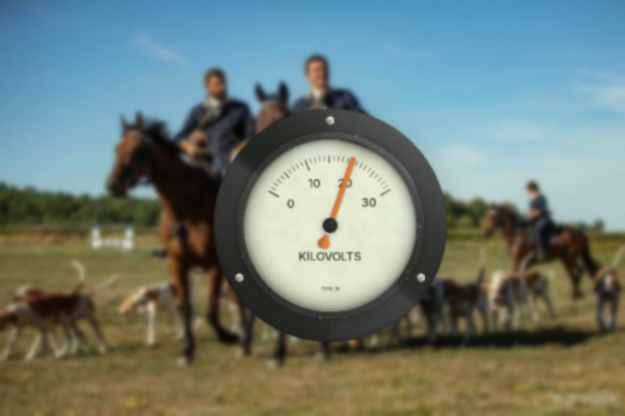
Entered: 20 kV
